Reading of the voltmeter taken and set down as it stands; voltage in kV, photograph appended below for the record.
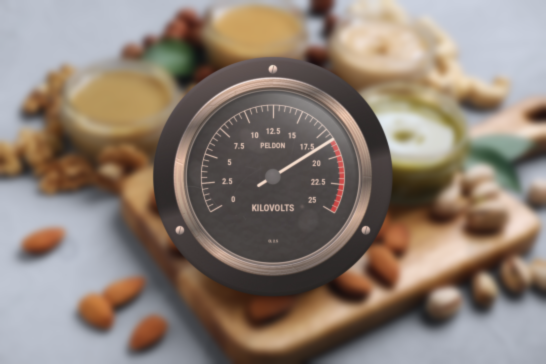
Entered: 18.5 kV
